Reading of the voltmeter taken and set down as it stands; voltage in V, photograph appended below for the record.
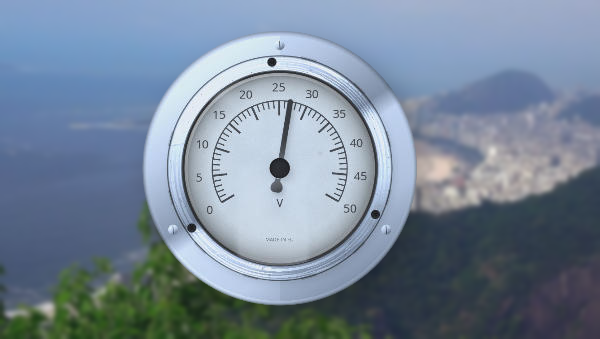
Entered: 27 V
